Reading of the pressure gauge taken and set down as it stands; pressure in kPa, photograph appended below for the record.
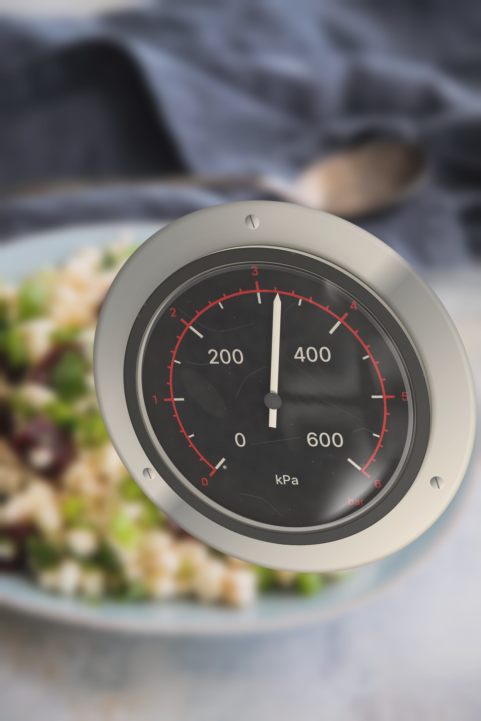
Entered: 325 kPa
